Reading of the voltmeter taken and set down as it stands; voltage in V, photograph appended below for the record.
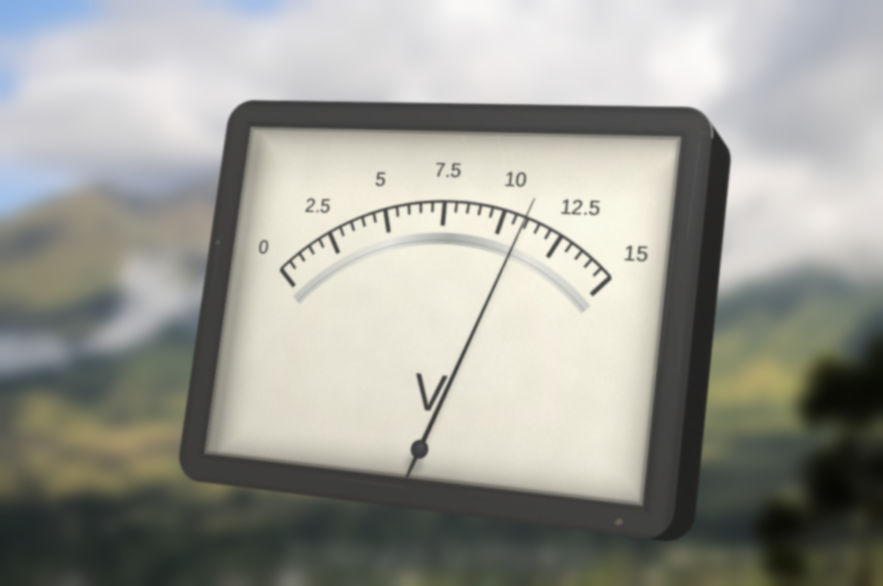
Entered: 11 V
